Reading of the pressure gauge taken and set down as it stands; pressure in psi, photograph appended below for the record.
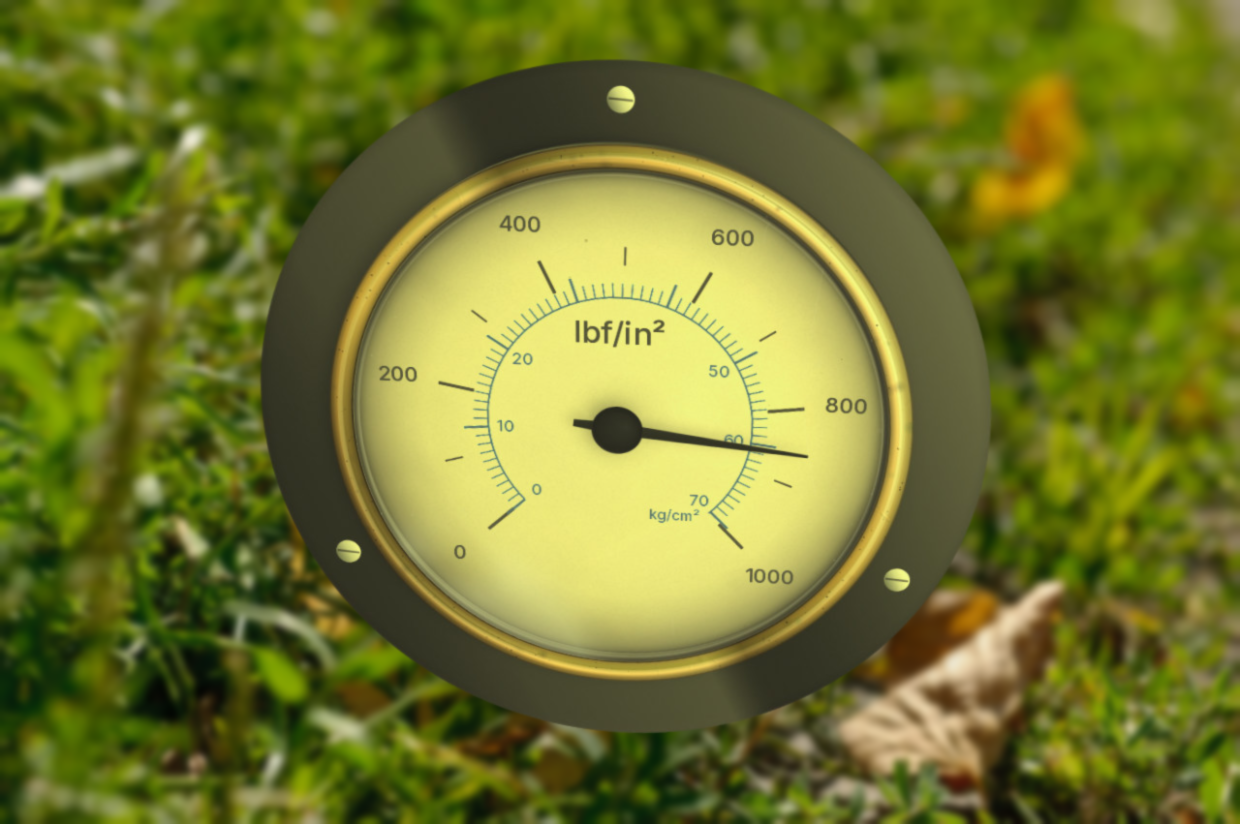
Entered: 850 psi
